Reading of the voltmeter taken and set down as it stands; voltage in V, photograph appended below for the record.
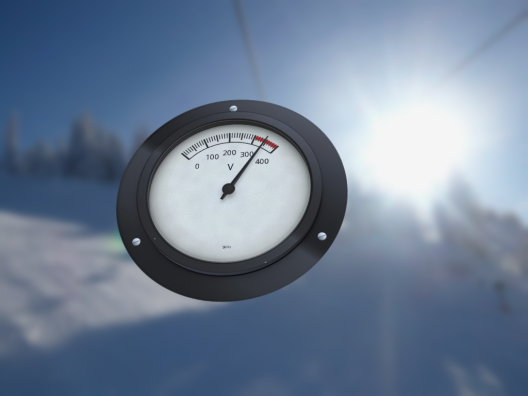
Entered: 350 V
